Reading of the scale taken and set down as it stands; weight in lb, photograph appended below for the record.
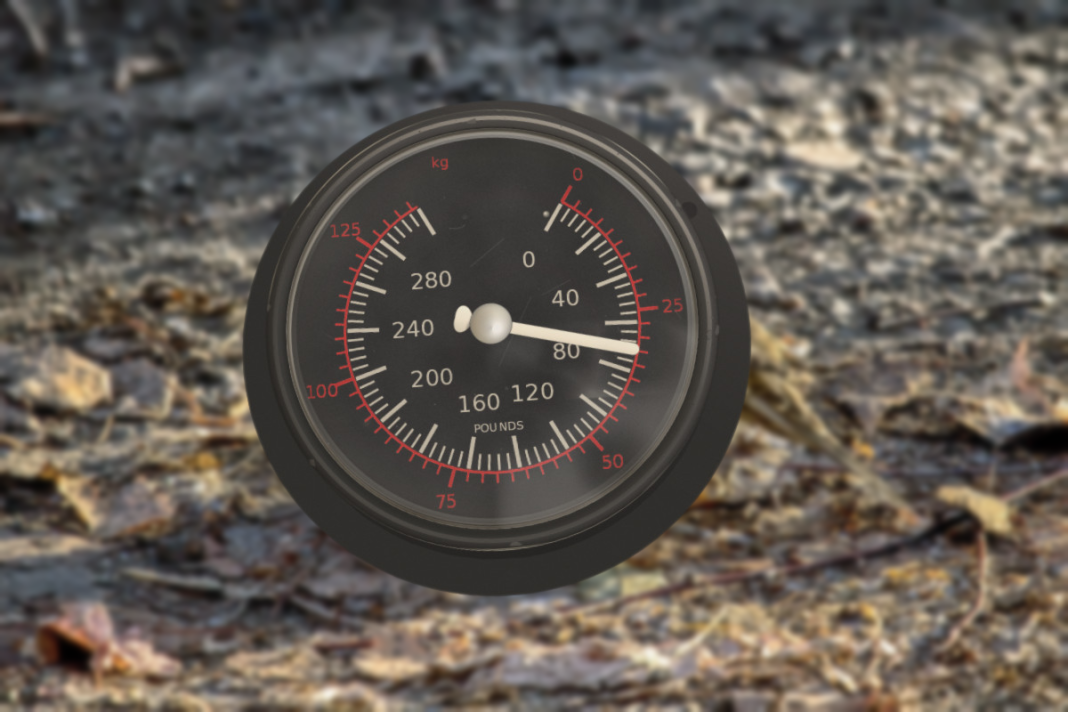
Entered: 72 lb
